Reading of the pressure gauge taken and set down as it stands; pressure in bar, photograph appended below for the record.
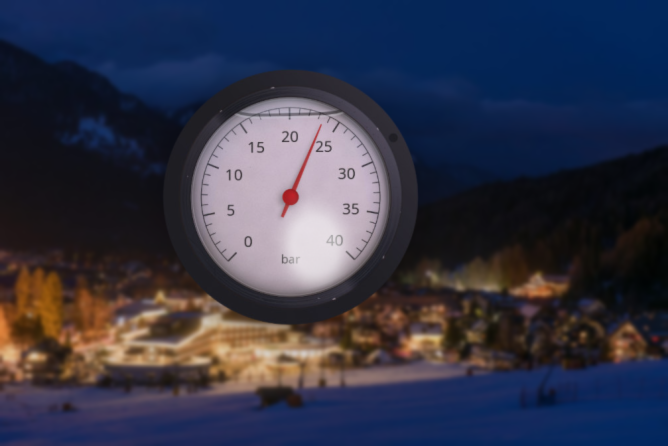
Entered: 23.5 bar
